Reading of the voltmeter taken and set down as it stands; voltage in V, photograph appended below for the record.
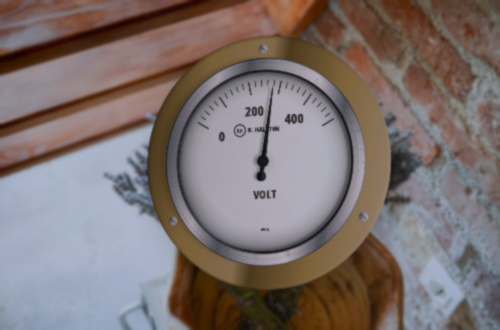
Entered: 280 V
